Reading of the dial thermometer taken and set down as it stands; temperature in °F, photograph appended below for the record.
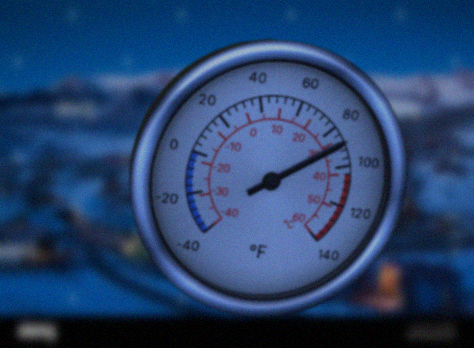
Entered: 88 °F
